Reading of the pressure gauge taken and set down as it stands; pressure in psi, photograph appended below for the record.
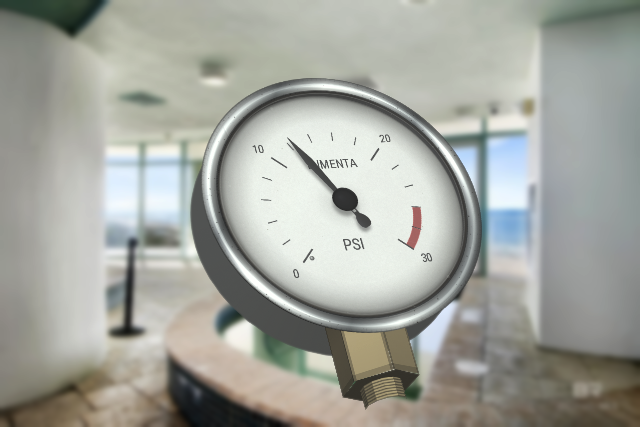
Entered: 12 psi
